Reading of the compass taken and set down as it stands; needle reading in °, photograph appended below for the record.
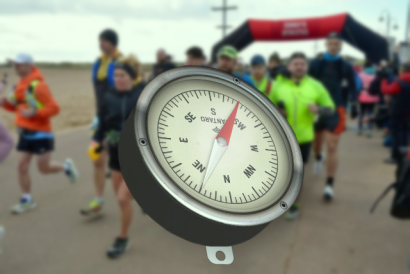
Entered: 210 °
